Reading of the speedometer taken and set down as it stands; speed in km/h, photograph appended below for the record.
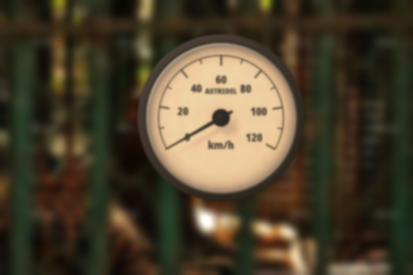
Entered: 0 km/h
